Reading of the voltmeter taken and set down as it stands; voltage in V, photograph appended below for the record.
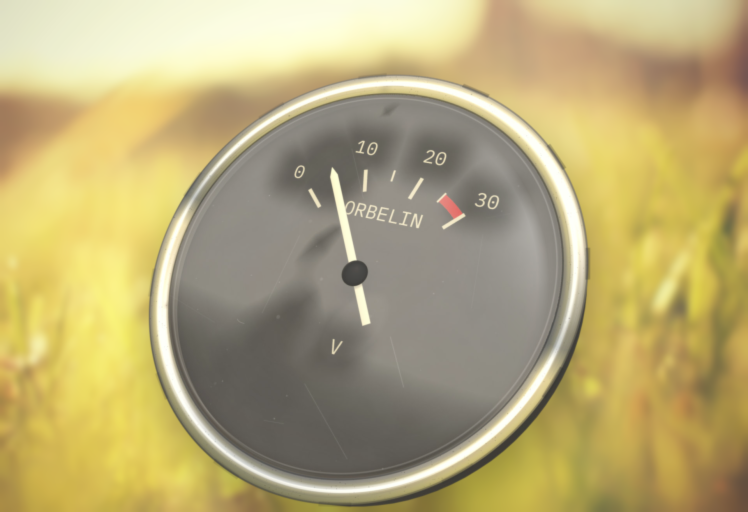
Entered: 5 V
